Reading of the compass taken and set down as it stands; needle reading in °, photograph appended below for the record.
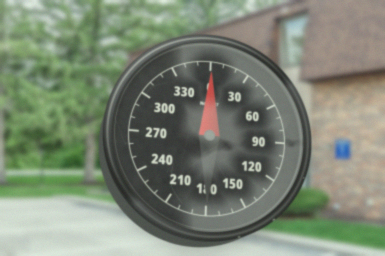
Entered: 0 °
